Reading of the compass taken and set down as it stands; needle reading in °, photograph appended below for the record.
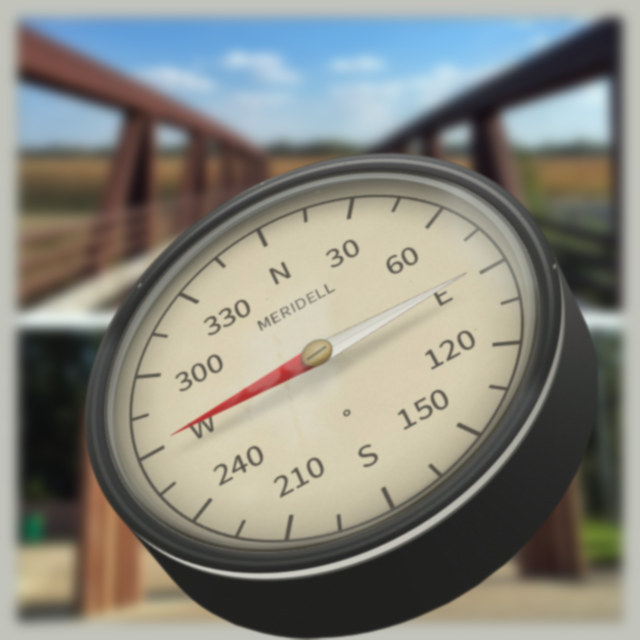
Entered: 270 °
